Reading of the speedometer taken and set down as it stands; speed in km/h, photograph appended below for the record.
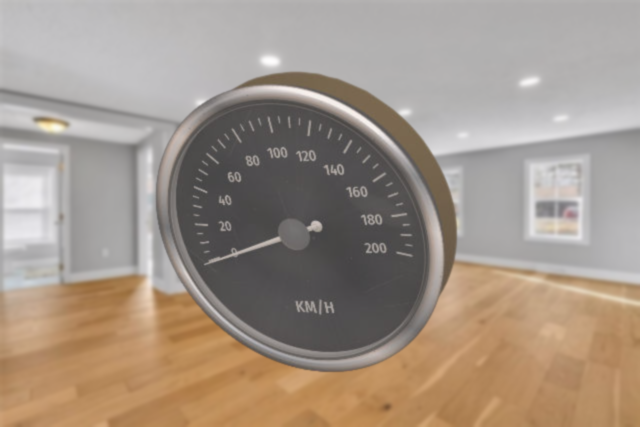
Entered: 0 km/h
